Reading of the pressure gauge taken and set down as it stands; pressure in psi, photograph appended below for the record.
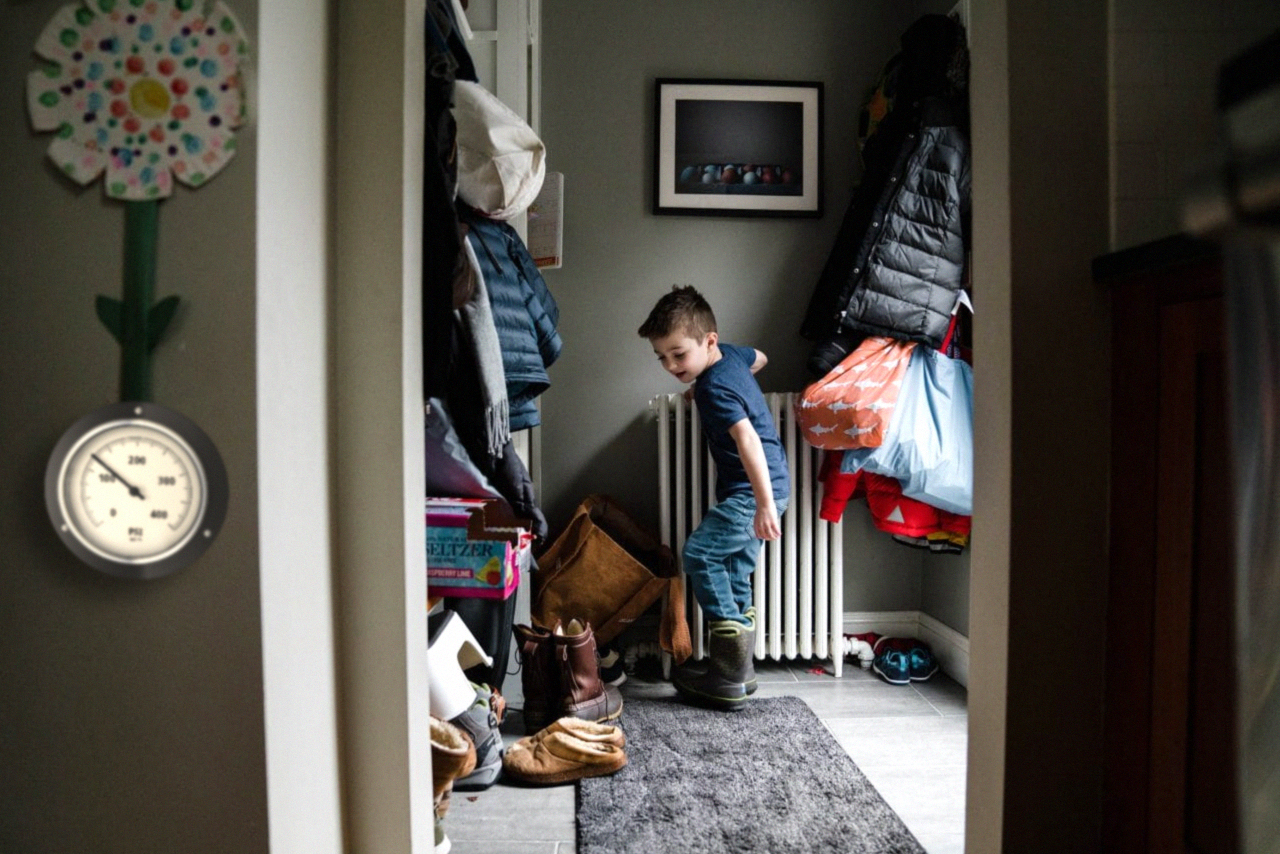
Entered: 125 psi
